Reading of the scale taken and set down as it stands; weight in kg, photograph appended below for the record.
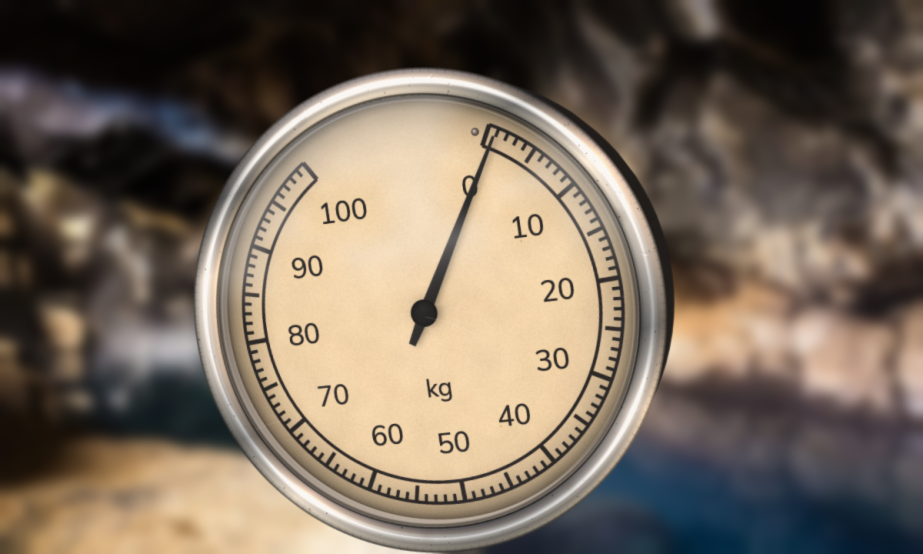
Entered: 1 kg
